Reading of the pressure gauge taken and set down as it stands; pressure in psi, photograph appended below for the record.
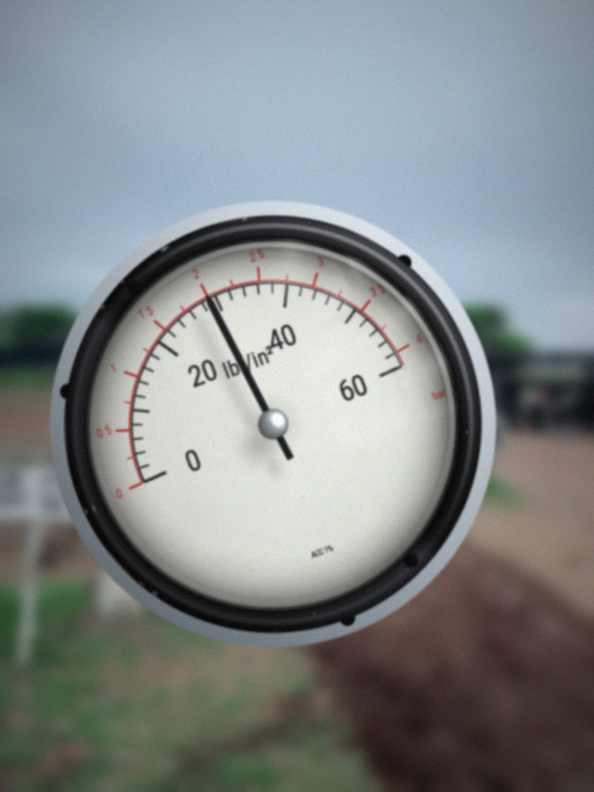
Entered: 29 psi
